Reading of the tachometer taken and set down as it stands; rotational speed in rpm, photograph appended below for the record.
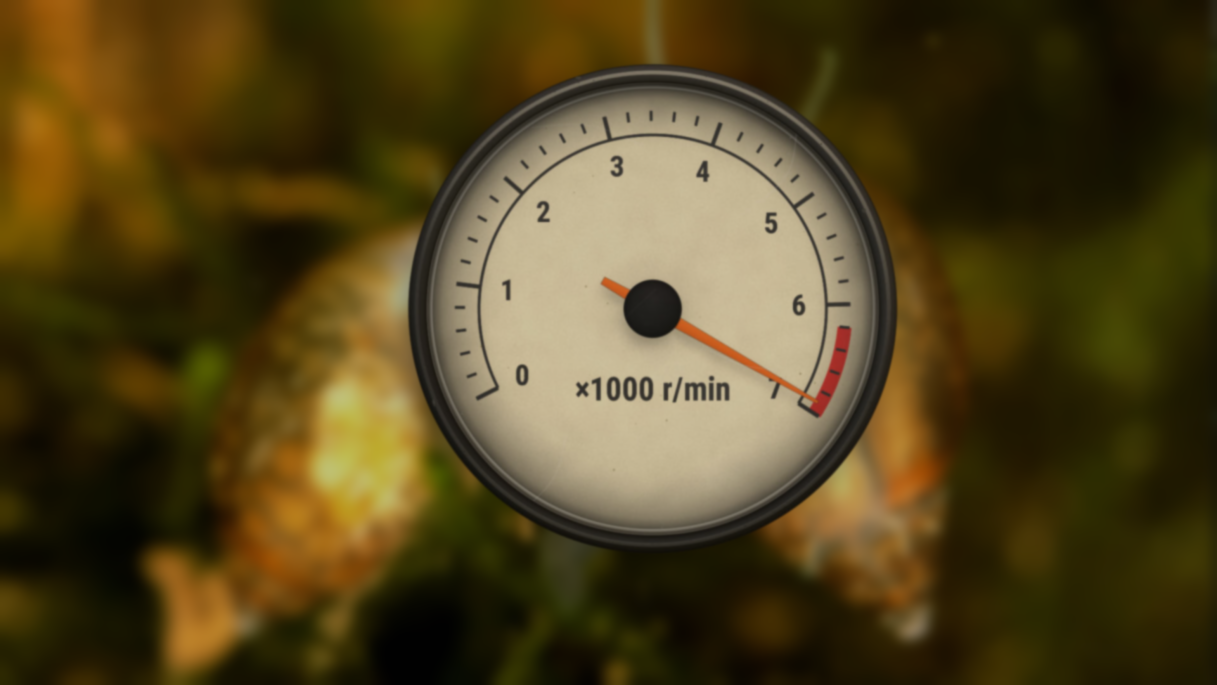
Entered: 6900 rpm
